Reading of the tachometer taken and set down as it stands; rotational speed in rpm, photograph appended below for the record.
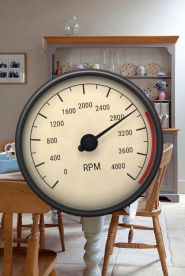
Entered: 2900 rpm
